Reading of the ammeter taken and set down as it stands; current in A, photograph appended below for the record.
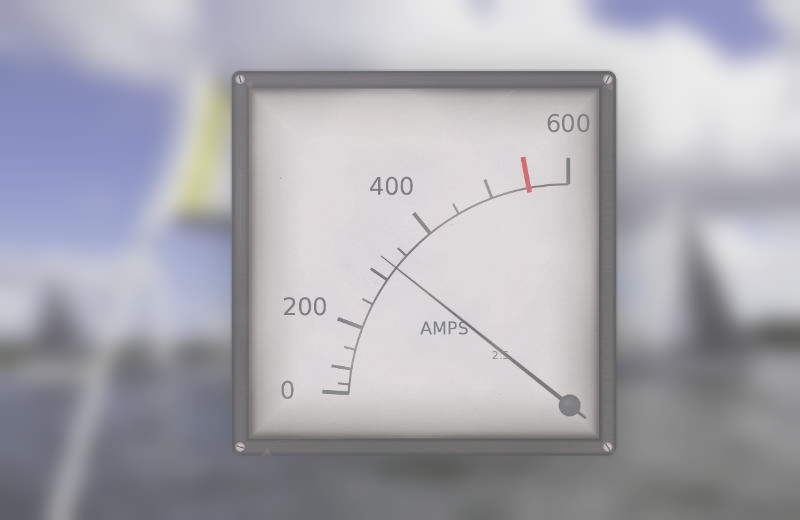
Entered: 325 A
